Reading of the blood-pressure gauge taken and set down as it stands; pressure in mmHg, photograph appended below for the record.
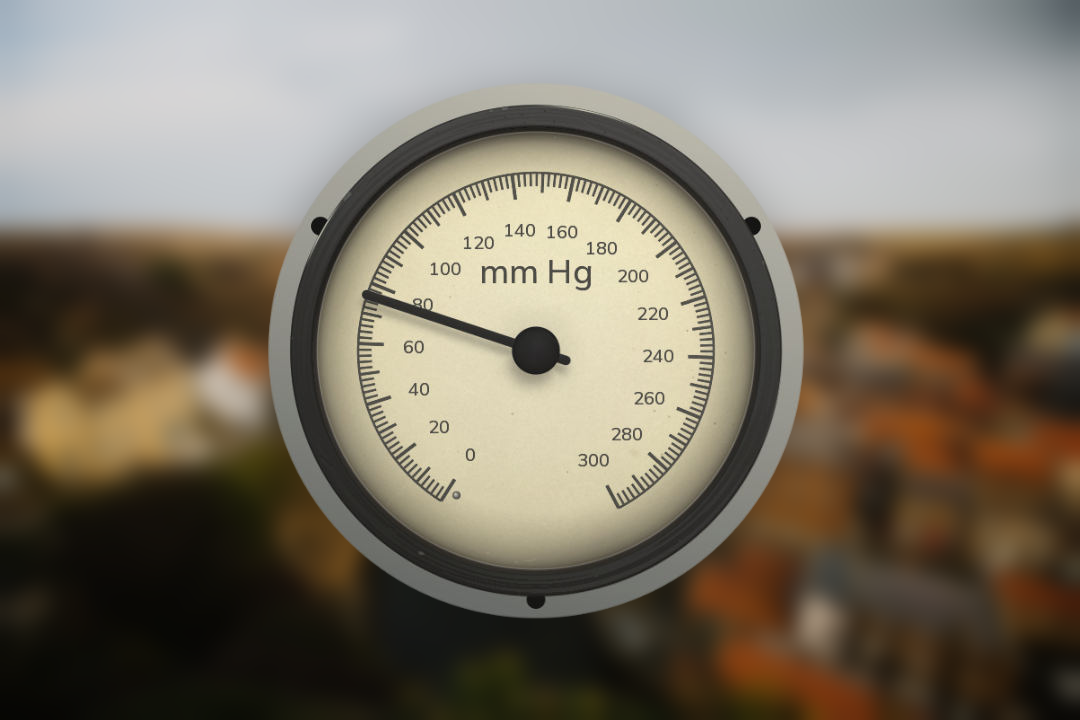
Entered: 76 mmHg
